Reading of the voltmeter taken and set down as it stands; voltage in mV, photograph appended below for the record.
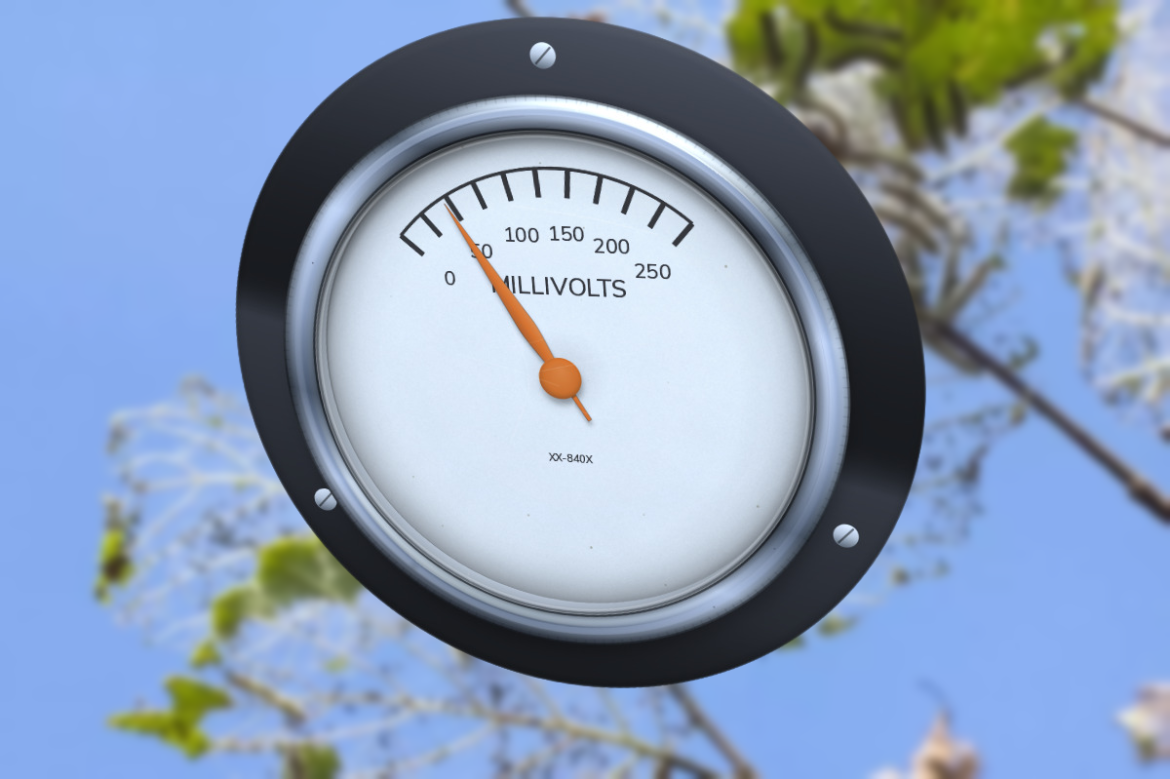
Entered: 50 mV
